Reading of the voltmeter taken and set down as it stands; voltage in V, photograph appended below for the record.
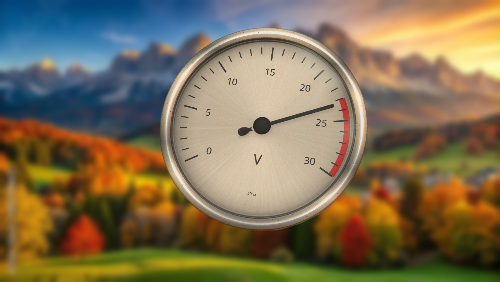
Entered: 23.5 V
